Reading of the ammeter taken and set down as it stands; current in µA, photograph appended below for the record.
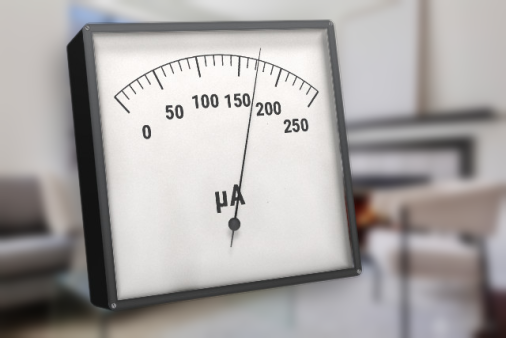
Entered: 170 µA
